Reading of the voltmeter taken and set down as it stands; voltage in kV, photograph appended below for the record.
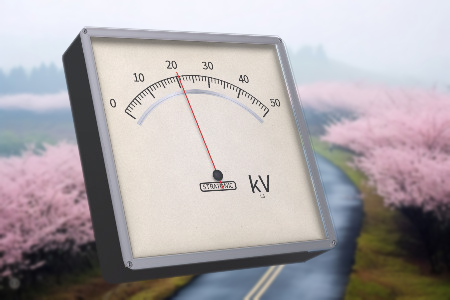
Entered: 20 kV
